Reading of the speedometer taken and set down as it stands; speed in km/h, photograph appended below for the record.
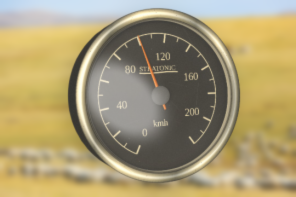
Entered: 100 km/h
